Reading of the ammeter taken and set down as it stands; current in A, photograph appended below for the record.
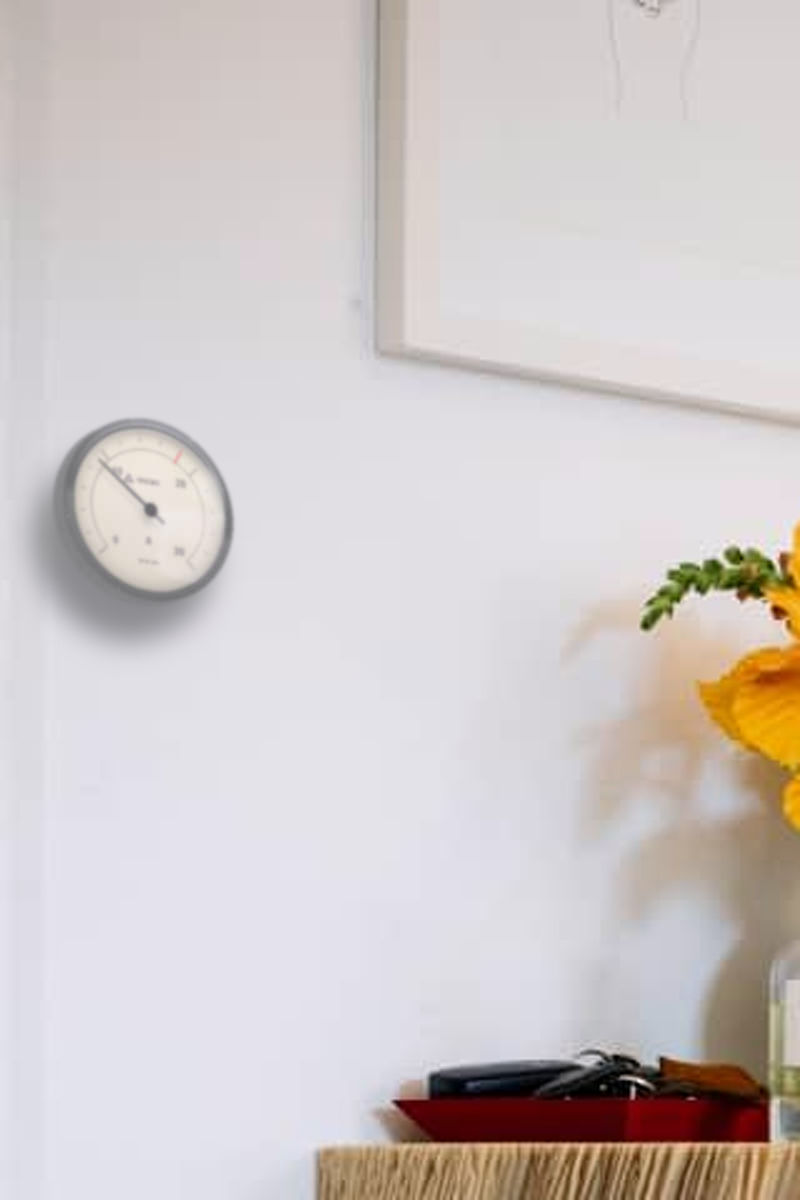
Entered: 9 A
